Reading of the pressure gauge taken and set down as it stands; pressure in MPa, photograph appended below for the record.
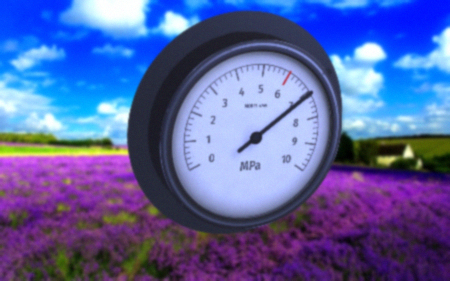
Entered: 7 MPa
